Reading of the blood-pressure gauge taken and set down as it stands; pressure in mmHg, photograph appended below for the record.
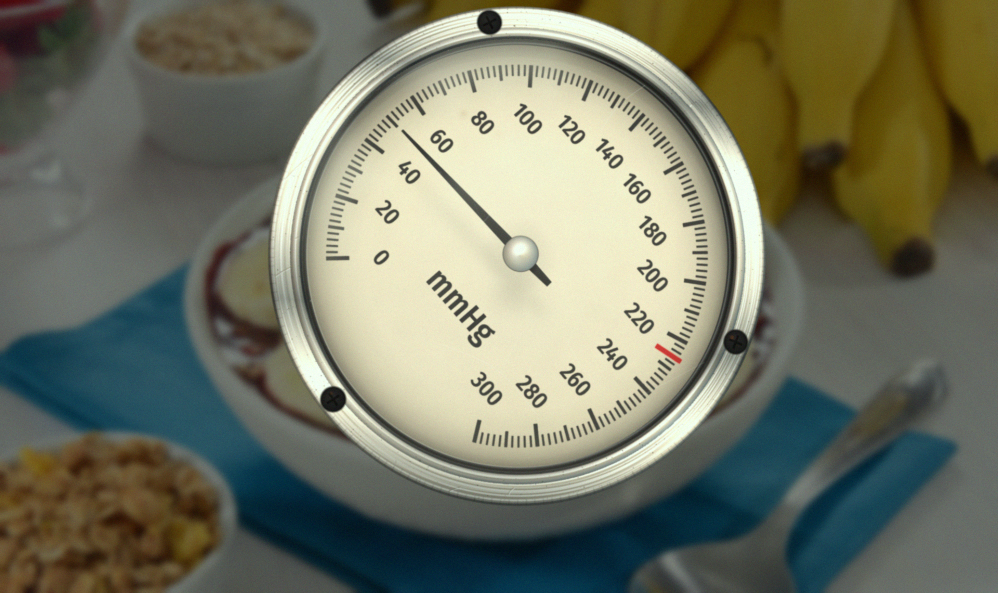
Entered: 50 mmHg
